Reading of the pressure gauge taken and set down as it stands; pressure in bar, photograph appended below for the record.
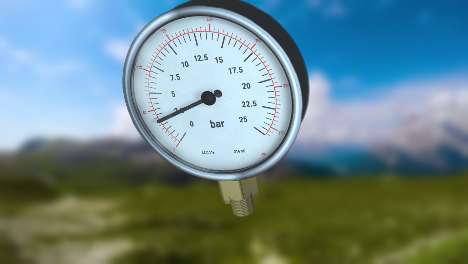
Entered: 2.5 bar
